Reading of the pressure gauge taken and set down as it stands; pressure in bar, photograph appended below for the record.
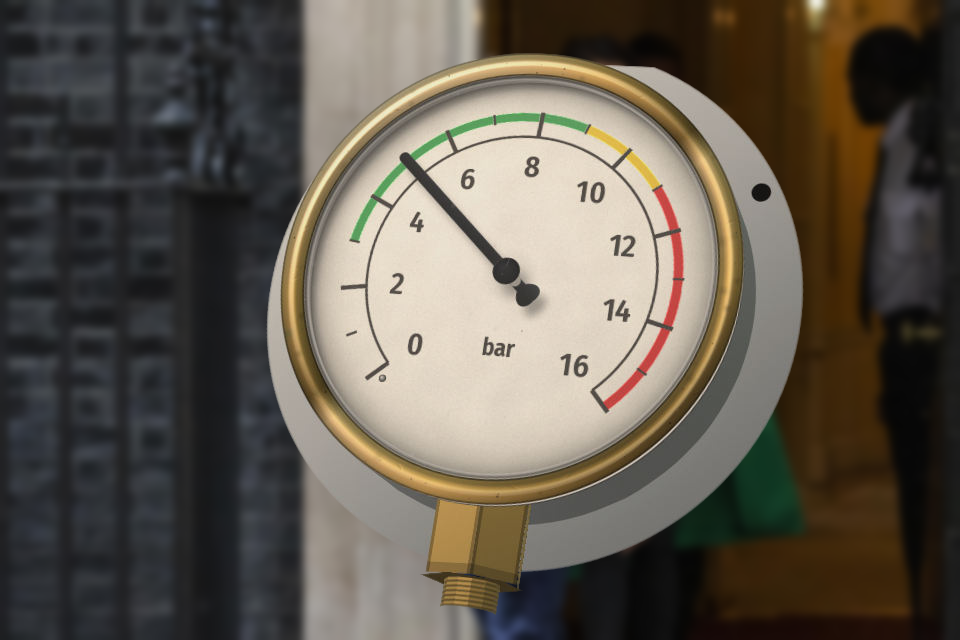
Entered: 5 bar
